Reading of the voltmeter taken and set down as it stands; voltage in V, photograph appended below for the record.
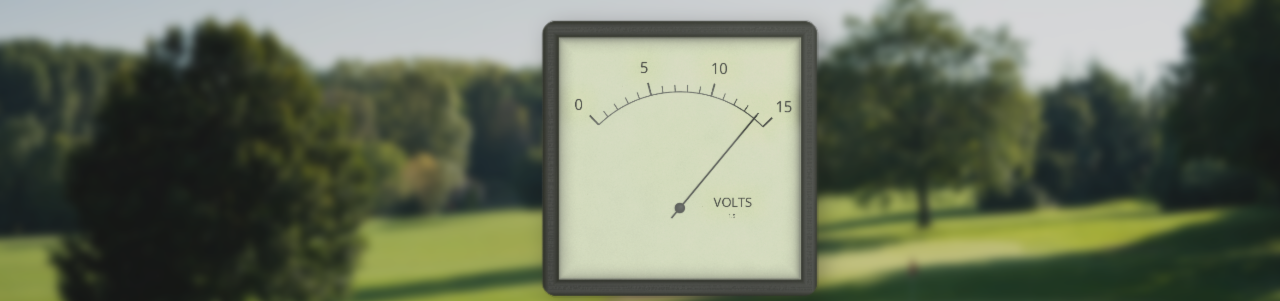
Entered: 14 V
